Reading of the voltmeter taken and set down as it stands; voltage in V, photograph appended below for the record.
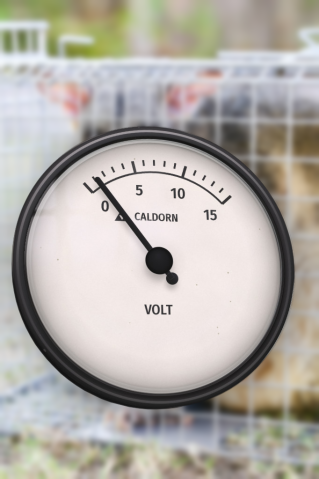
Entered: 1 V
